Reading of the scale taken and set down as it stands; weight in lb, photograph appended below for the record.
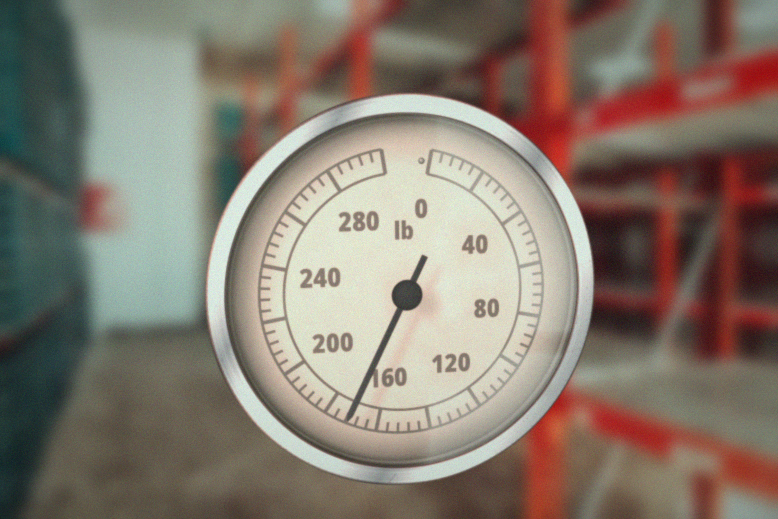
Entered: 172 lb
